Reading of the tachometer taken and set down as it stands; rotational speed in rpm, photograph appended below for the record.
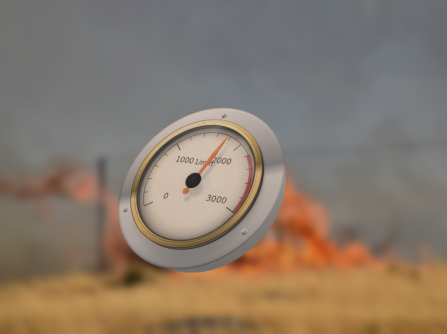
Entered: 1800 rpm
